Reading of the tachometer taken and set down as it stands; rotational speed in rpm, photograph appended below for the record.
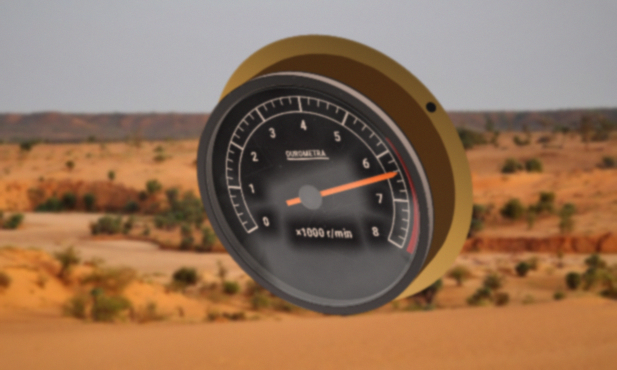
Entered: 6400 rpm
